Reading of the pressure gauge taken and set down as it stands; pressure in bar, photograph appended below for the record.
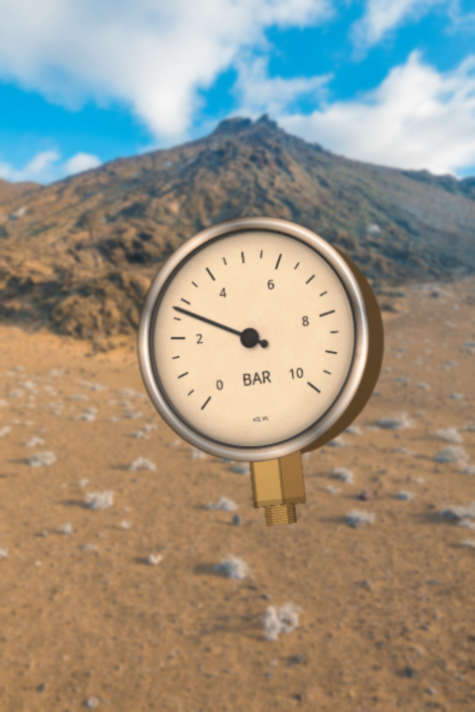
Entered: 2.75 bar
